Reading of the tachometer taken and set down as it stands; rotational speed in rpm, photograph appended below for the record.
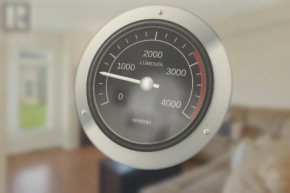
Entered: 600 rpm
